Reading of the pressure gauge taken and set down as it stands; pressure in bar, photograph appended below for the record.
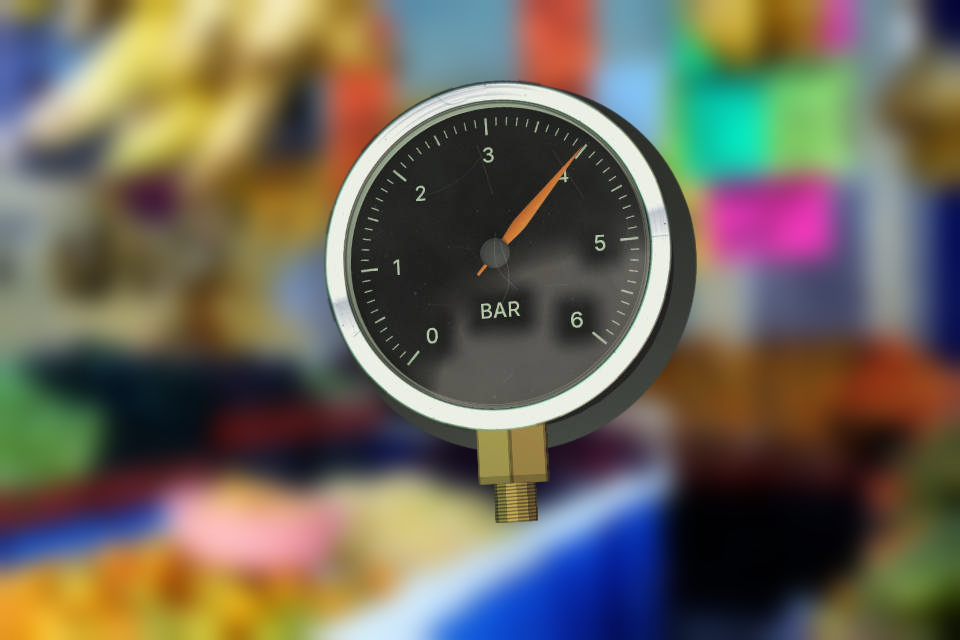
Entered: 4 bar
